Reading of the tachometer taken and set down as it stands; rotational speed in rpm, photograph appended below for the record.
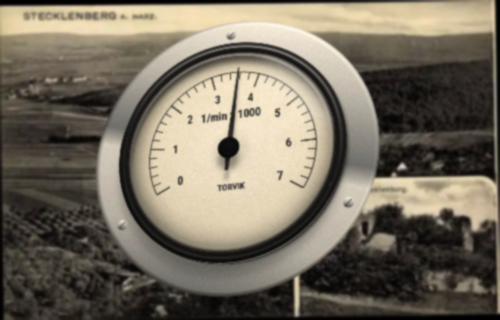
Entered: 3600 rpm
